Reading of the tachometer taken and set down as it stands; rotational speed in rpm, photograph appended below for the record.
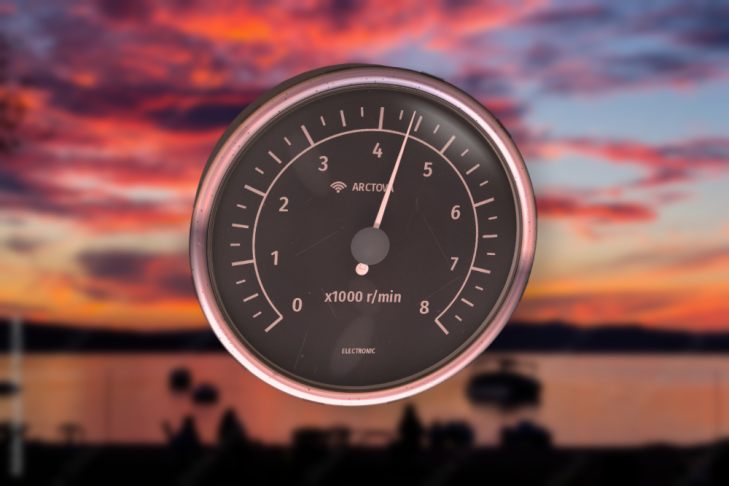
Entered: 4375 rpm
